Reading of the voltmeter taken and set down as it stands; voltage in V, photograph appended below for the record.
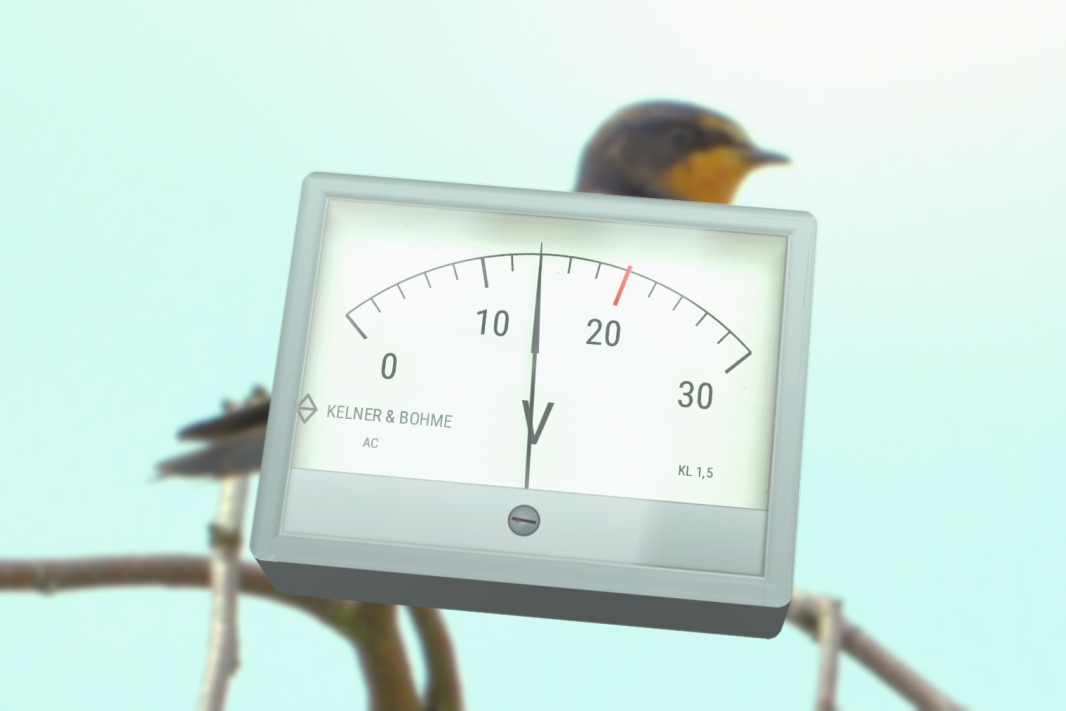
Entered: 14 V
